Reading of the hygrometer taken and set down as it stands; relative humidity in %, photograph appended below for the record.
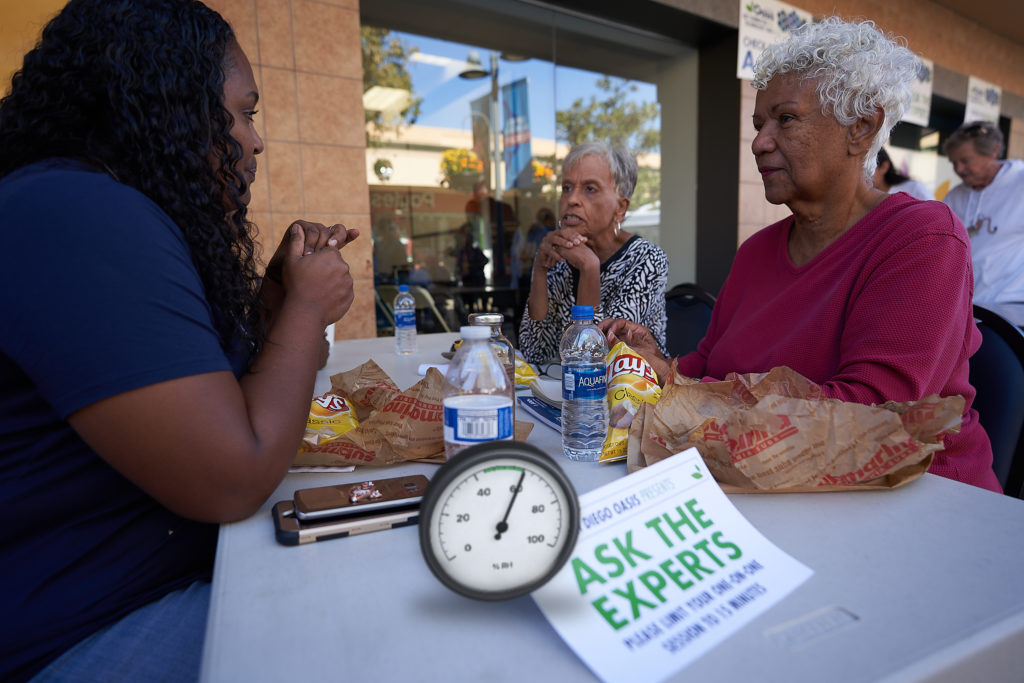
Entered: 60 %
